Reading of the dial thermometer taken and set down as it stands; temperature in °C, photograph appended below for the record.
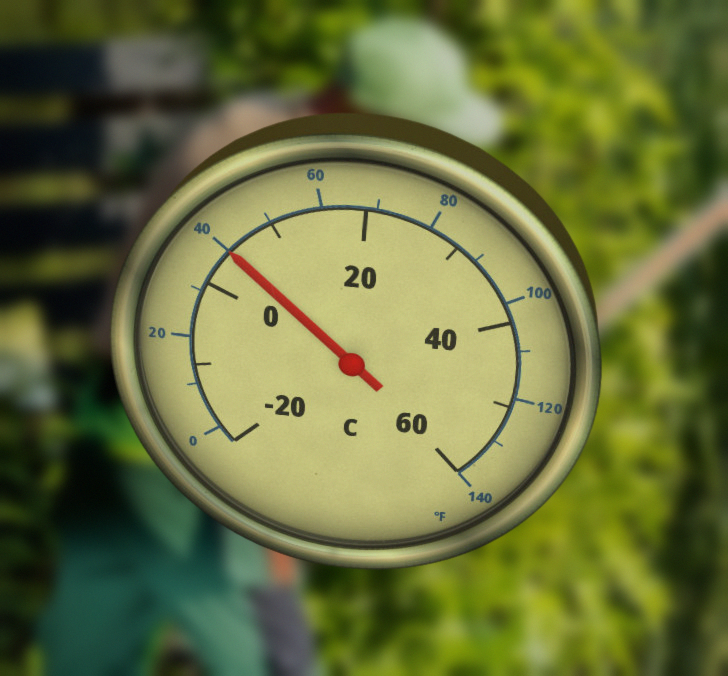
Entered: 5 °C
